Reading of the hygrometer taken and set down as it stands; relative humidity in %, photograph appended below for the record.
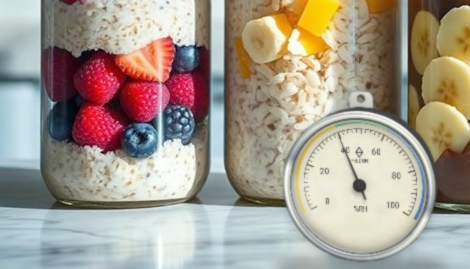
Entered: 40 %
